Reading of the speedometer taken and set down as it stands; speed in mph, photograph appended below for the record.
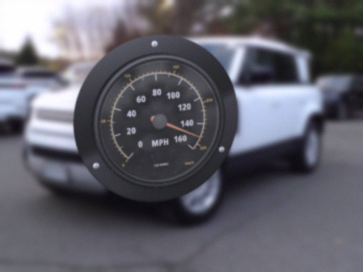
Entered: 150 mph
